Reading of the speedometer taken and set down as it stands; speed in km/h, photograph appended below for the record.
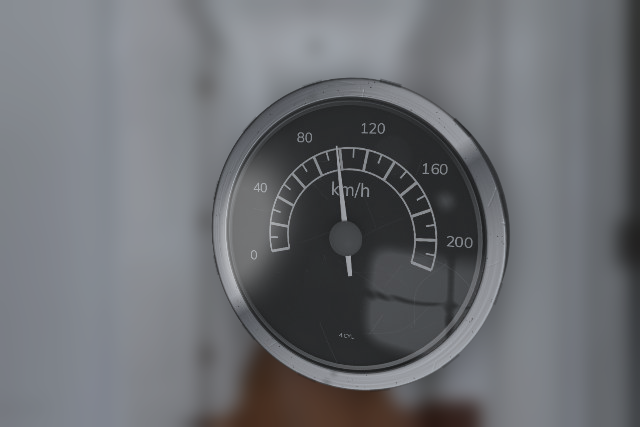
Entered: 100 km/h
